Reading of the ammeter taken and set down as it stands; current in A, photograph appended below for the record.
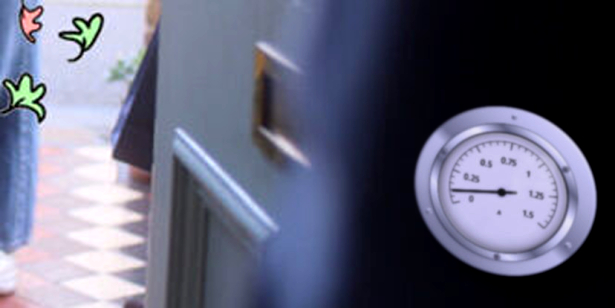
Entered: 0.1 A
